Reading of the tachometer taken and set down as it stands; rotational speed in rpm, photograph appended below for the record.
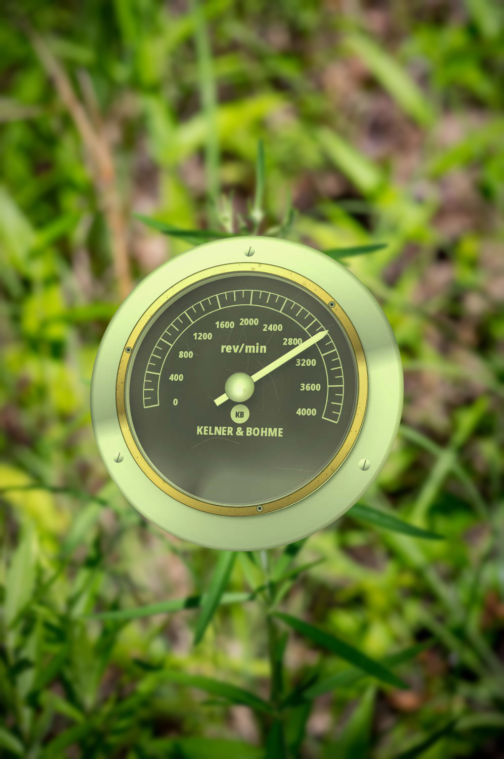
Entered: 3000 rpm
